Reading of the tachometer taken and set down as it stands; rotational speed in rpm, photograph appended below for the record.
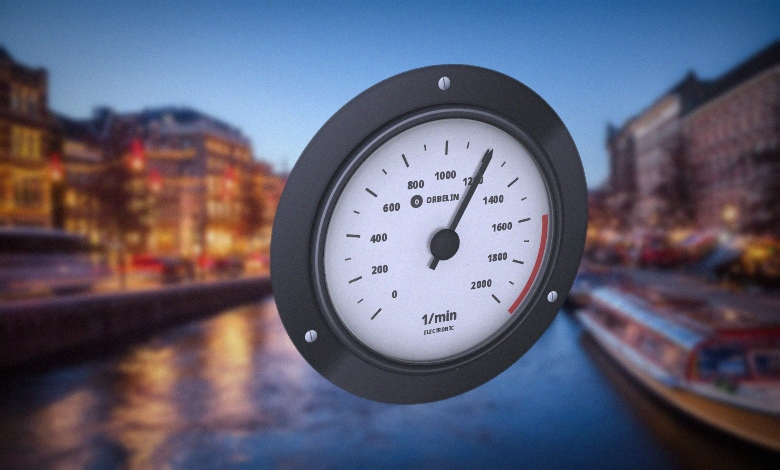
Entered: 1200 rpm
